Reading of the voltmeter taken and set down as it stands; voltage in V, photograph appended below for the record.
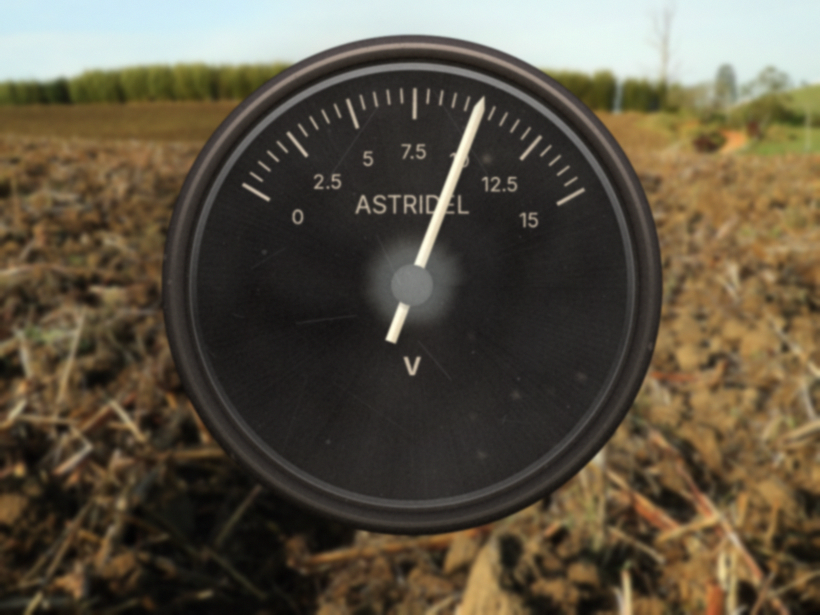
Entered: 10 V
